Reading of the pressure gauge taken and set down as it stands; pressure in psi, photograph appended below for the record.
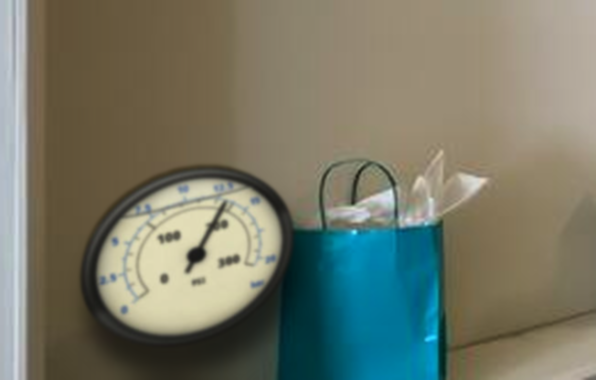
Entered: 190 psi
